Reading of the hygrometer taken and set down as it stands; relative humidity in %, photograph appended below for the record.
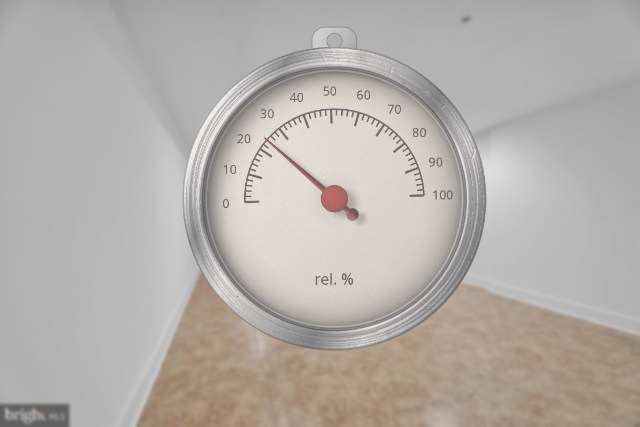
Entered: 24 %
